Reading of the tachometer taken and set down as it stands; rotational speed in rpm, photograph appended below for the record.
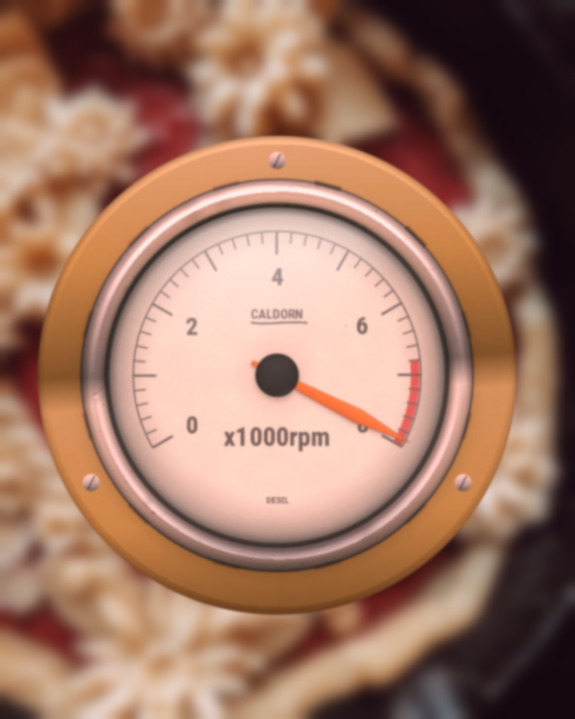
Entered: 7900 rpm
